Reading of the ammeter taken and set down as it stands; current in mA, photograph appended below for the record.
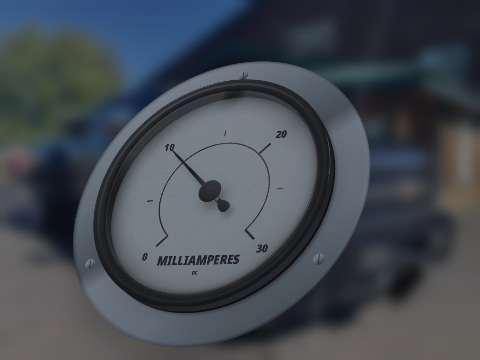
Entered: 10 mA
